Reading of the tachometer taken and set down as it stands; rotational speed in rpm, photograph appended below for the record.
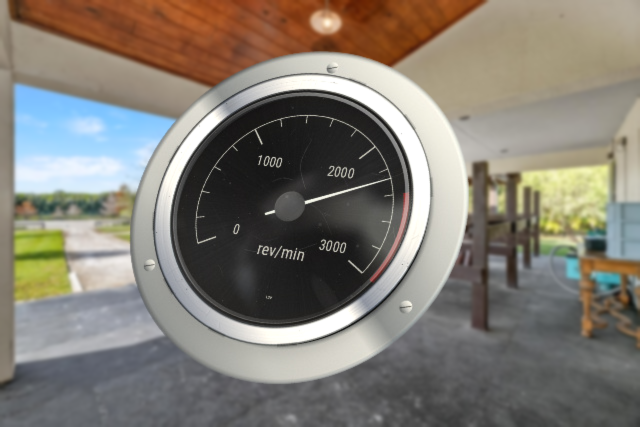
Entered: 2300 rpm
